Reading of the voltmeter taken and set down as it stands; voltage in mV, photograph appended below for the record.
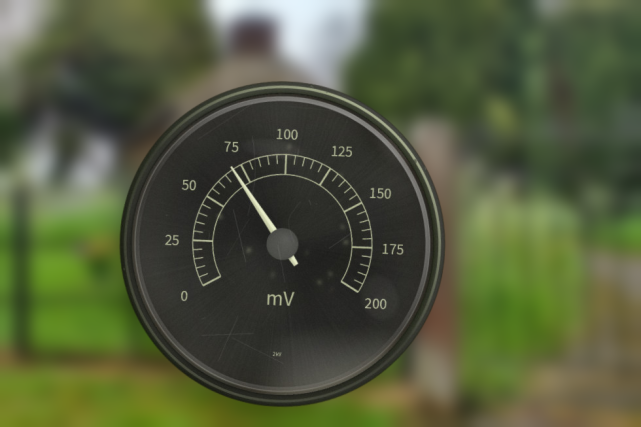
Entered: 70 mV
